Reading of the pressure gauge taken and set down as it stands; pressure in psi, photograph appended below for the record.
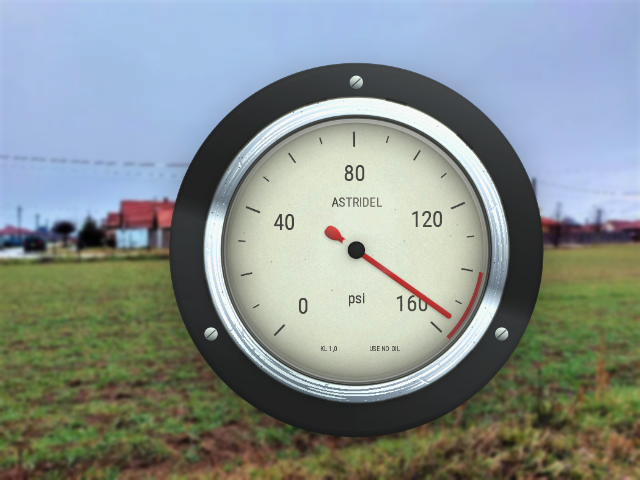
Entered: 155 psi
